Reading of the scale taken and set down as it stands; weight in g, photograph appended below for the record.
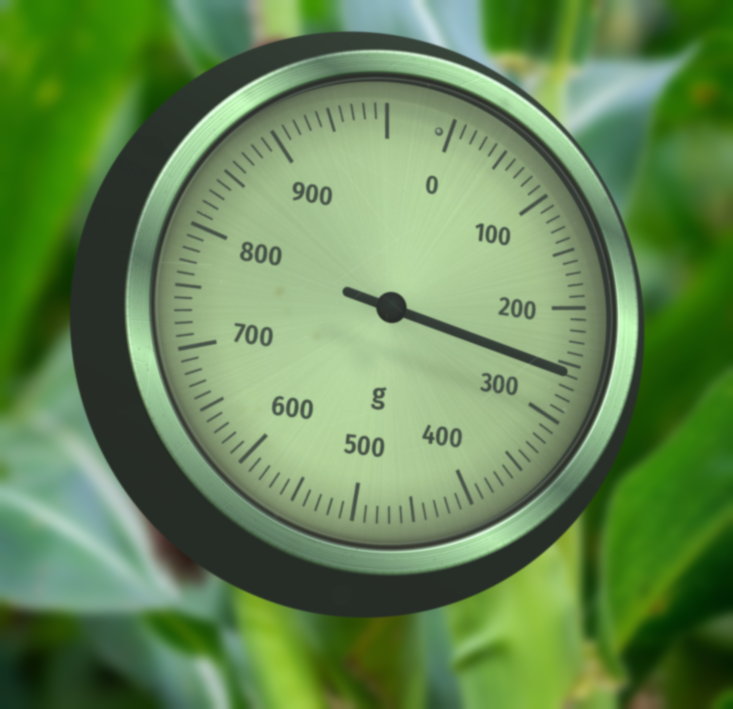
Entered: 260 g
